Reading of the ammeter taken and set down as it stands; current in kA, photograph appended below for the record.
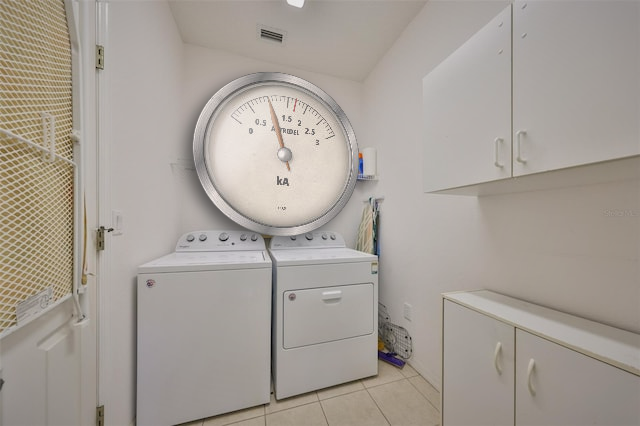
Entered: 1 kA
